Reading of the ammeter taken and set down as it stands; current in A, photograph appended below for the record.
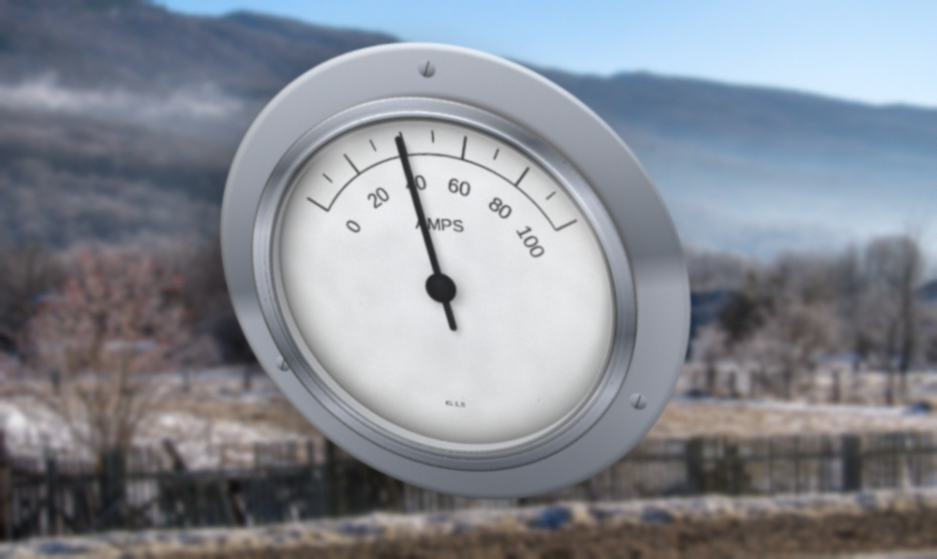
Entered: 40 A
